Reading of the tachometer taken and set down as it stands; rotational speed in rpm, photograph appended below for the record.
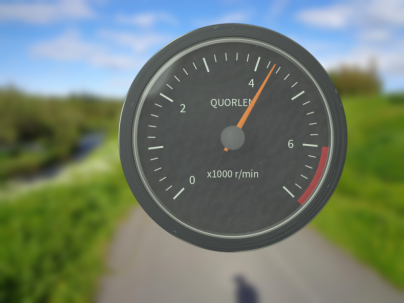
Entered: 4300 rpm
